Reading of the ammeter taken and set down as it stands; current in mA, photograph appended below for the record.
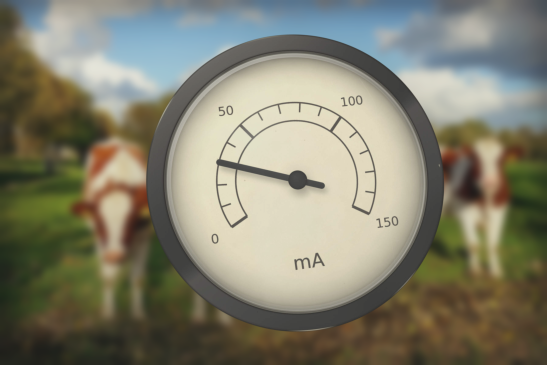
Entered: 30 mA
